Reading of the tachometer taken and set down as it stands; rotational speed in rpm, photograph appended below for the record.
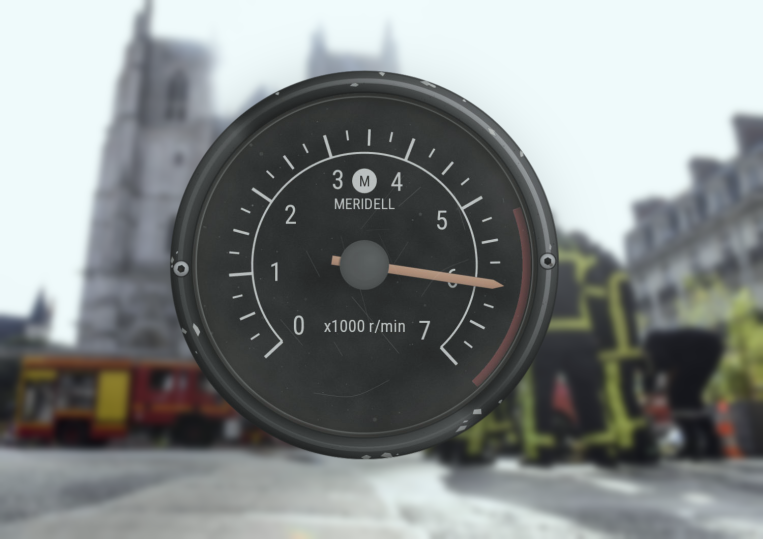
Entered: 6000 rpm
